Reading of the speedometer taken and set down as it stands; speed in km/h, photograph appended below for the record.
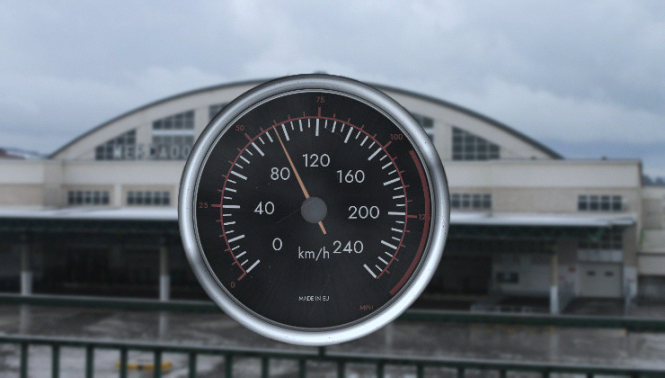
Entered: 95 km/h
